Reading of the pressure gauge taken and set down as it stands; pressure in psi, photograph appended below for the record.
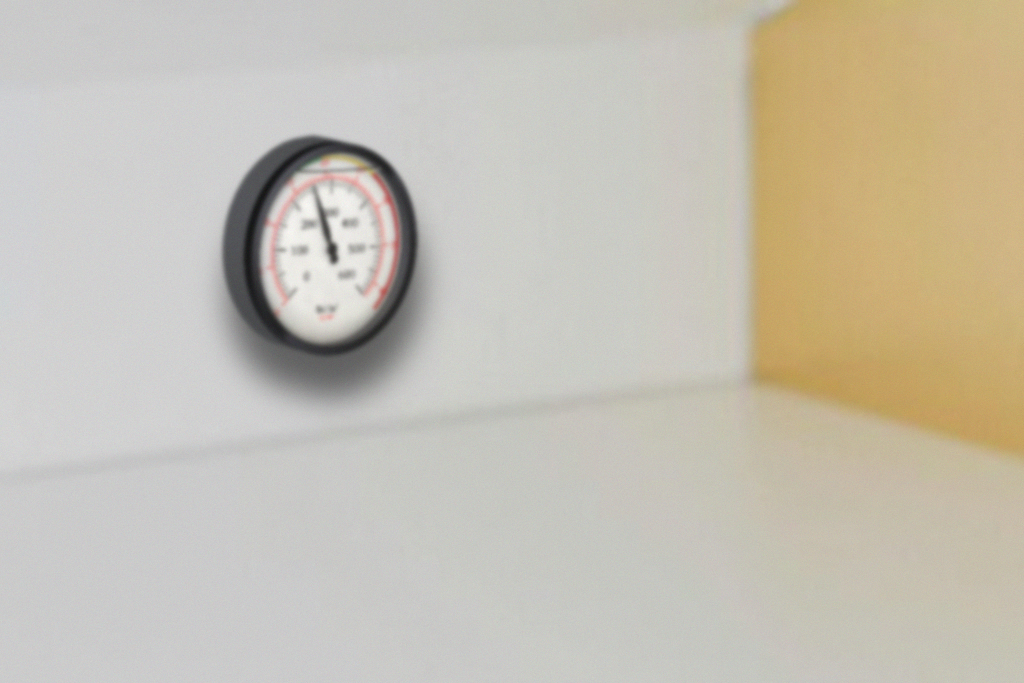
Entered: 250 psi
